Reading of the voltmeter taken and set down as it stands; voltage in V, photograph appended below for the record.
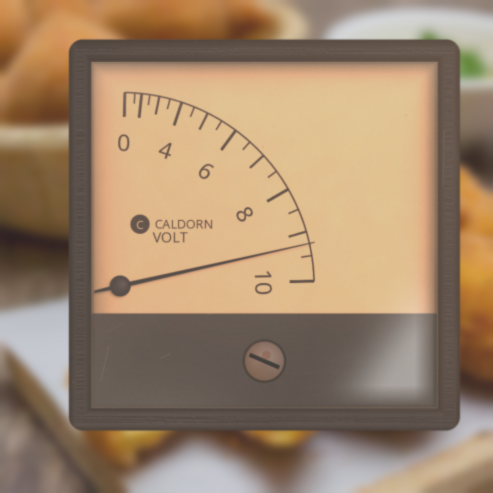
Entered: 9.25 V
